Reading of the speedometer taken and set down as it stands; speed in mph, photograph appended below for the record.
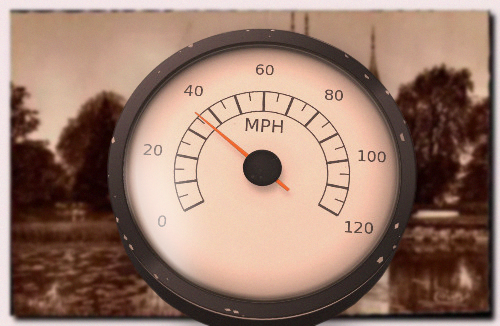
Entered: 35 mph
